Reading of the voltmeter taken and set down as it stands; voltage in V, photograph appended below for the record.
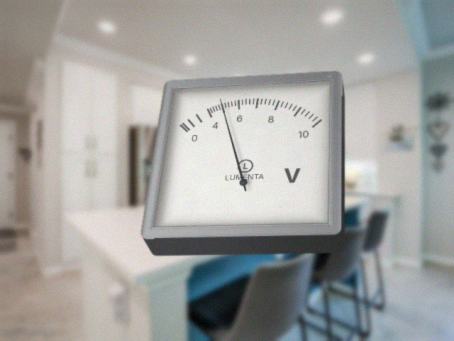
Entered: 5 V
